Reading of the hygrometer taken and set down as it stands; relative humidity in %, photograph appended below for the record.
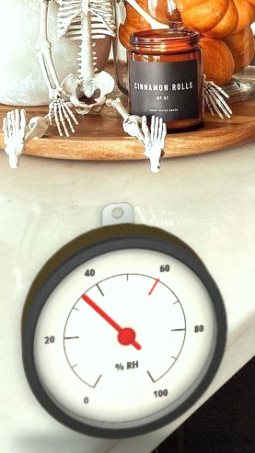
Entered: 35 %
